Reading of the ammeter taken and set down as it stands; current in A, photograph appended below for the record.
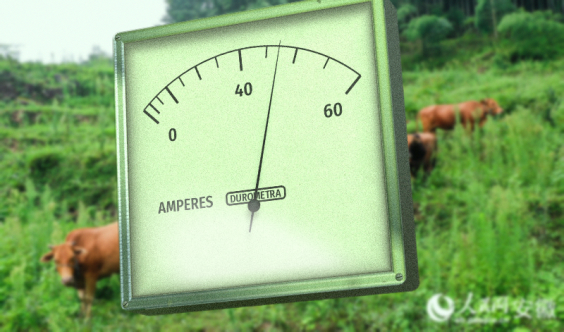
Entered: 47.5 A
